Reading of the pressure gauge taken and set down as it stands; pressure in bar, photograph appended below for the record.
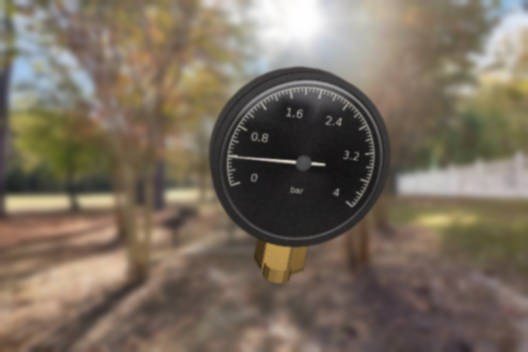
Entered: 0.4 bar
